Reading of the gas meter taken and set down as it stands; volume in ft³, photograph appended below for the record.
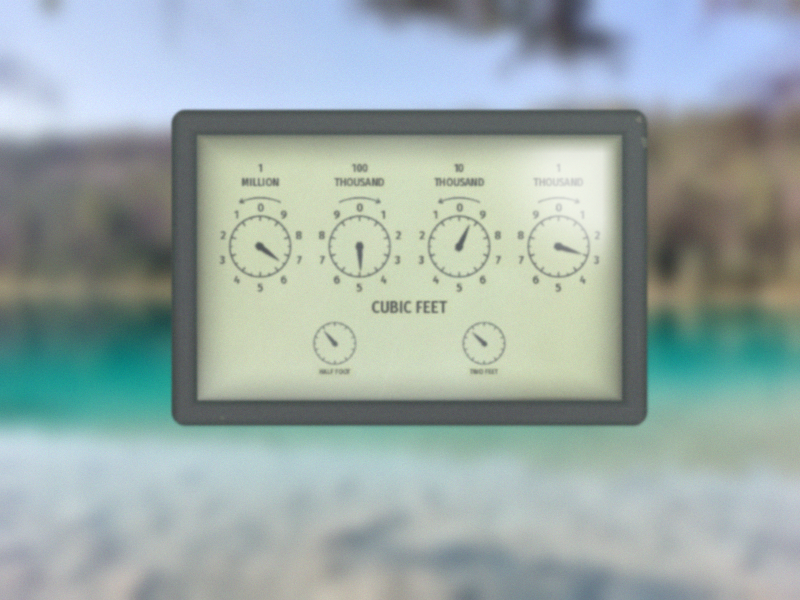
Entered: 649300 ft³
